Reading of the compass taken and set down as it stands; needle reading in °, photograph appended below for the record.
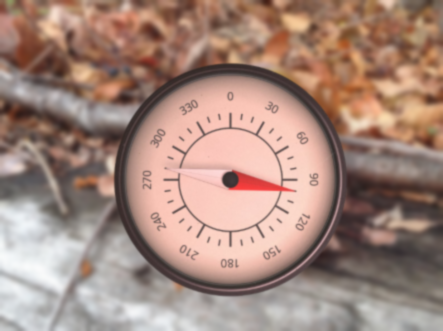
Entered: 100 °
